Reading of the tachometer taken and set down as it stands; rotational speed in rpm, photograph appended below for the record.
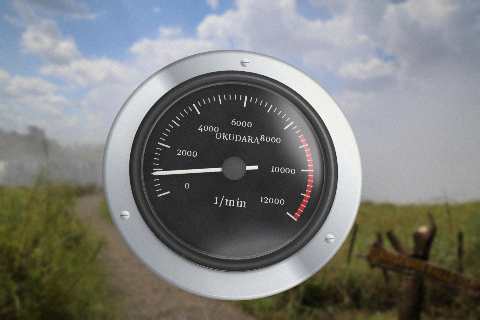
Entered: 800 rpm
